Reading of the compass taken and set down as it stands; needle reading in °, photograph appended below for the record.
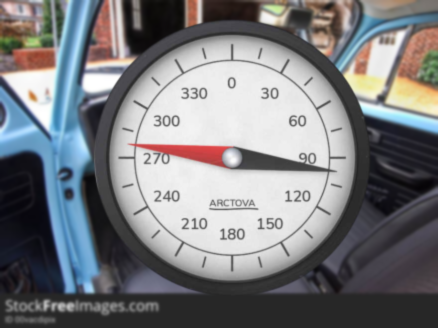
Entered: 277.5 °
